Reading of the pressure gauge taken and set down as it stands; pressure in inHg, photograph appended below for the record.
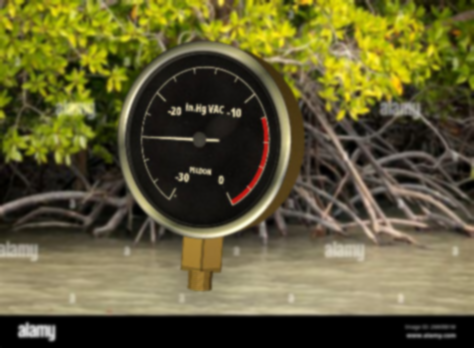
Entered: -24 inHg
